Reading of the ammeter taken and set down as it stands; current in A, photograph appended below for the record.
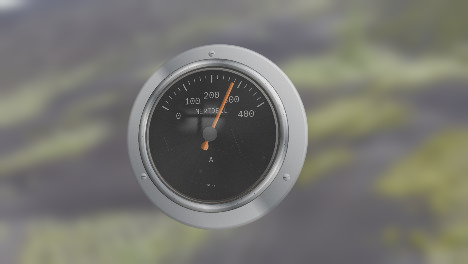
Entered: 280 A
